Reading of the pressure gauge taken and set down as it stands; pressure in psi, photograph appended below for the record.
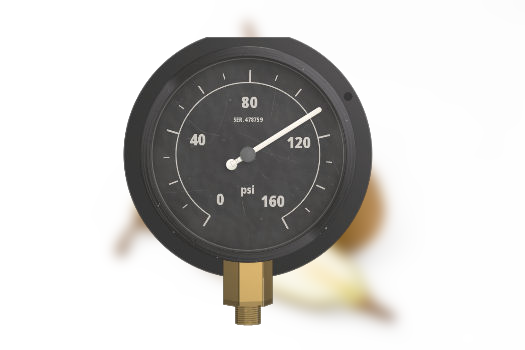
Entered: 110 psi
